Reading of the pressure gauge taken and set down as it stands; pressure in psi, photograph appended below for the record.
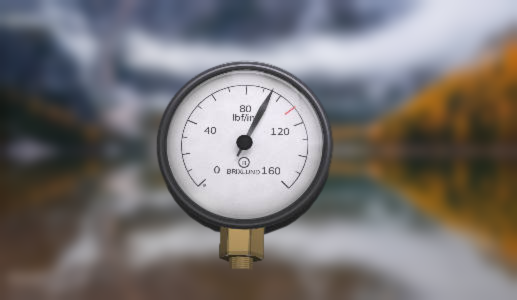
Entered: 95 psi
